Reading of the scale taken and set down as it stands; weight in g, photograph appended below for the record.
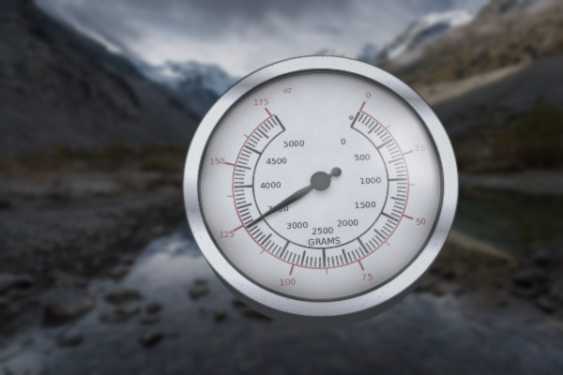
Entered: 3500 g
